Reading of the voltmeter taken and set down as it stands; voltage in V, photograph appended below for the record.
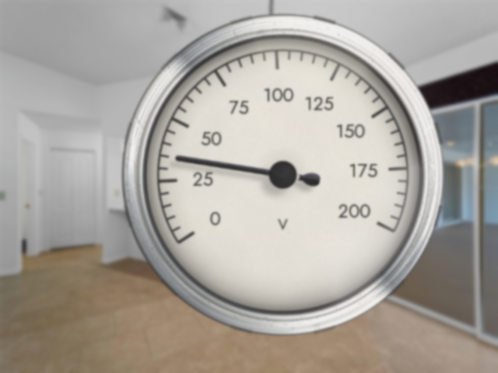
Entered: 35 V
